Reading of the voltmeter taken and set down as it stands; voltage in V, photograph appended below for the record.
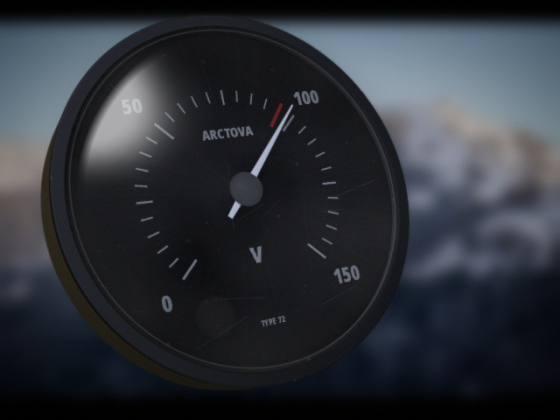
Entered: 97.5 V
